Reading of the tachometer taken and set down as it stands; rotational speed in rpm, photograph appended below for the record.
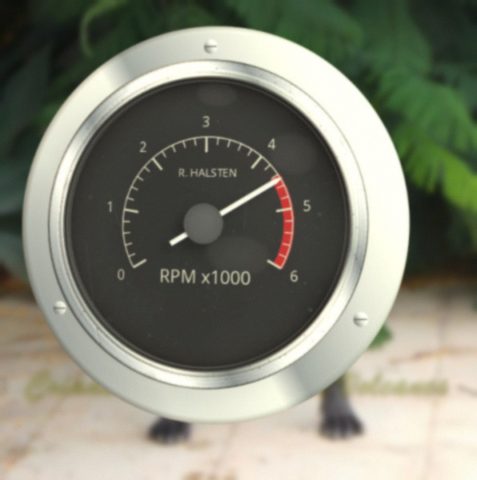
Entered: 4500 rpm
